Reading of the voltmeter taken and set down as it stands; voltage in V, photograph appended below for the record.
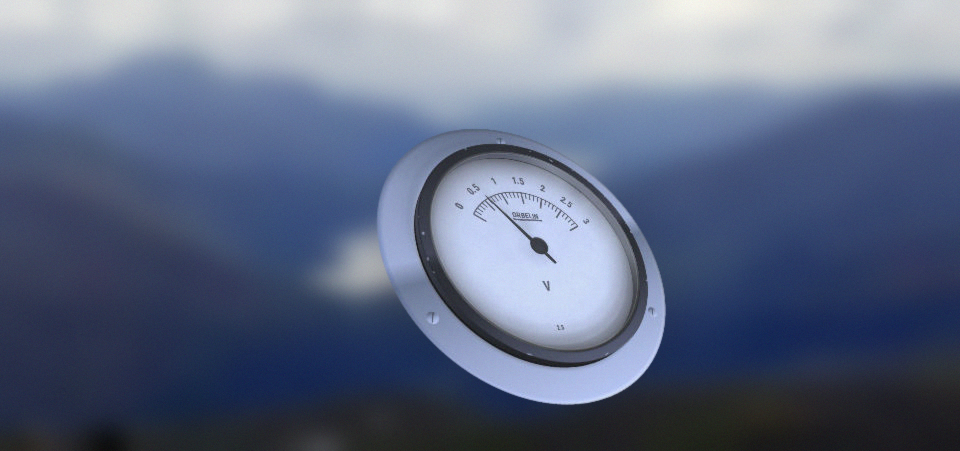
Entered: 0.5 V
